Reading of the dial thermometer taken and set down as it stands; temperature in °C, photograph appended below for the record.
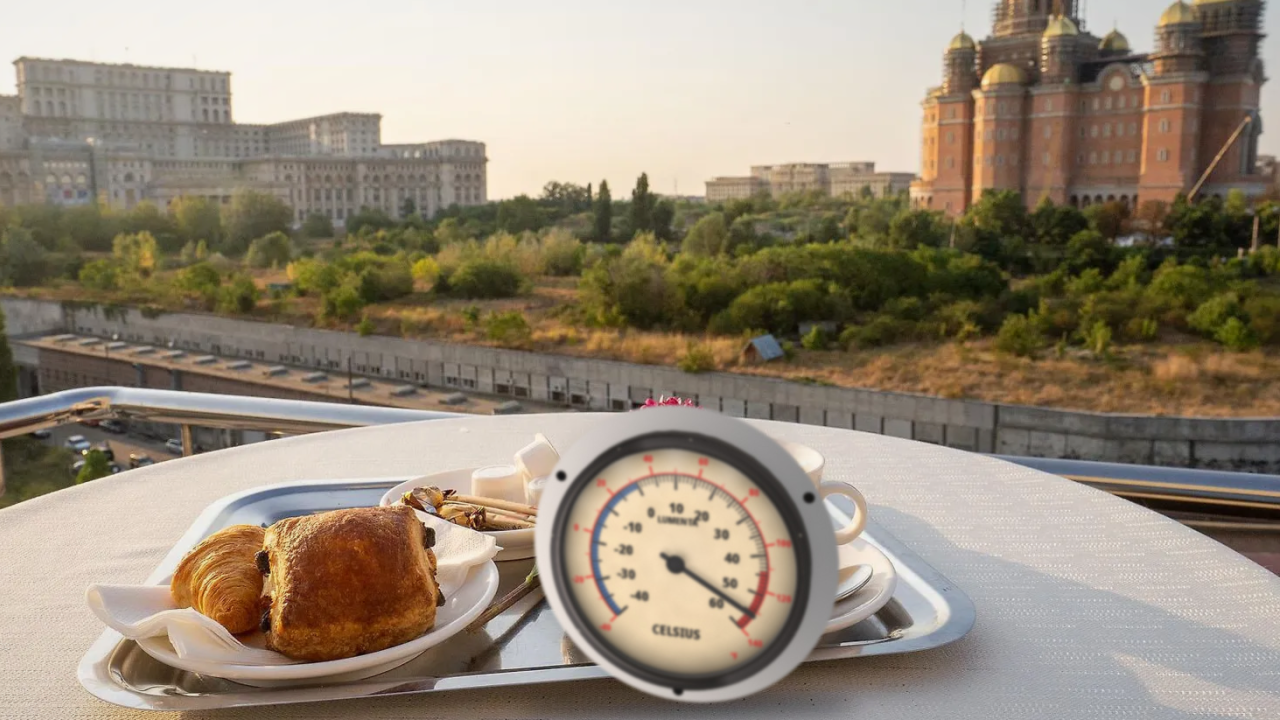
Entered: 55 °C
